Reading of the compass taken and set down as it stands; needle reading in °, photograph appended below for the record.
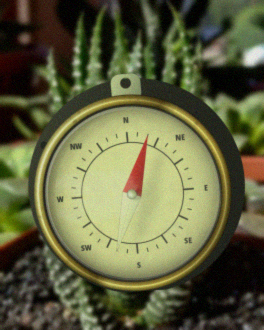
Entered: 20 °
